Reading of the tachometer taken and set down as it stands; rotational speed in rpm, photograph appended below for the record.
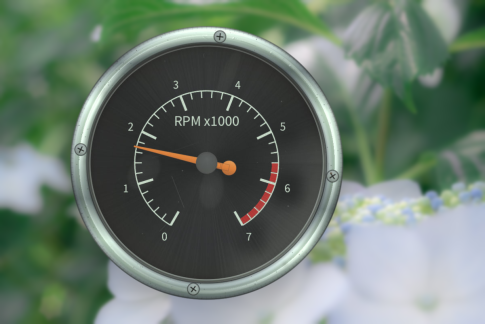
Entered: 1700 rpm
